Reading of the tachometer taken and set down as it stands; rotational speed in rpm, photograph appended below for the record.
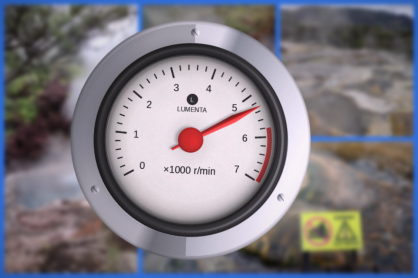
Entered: 5300 rpm
